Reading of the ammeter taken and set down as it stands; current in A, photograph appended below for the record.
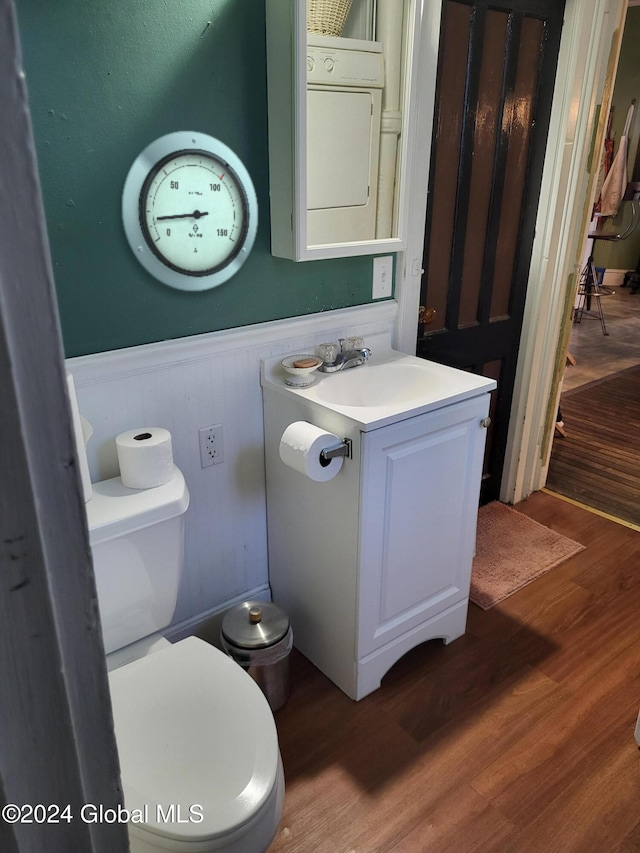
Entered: 15 A
